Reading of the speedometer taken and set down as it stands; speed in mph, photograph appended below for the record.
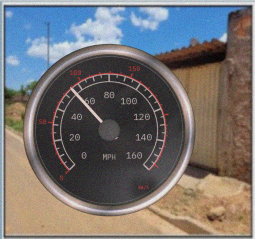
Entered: 55 mph
